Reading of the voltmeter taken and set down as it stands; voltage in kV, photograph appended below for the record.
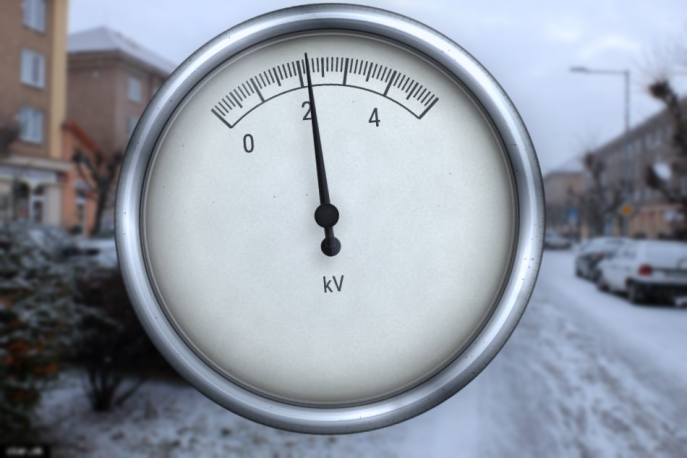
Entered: 2.2 kV
